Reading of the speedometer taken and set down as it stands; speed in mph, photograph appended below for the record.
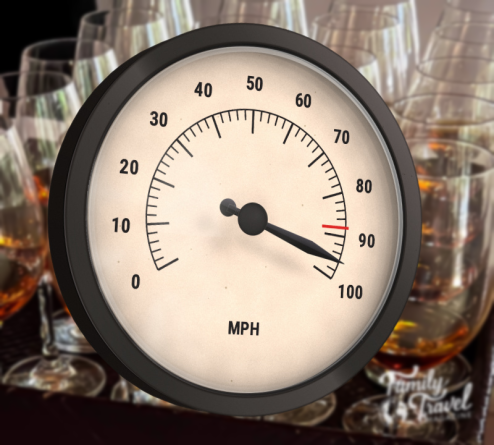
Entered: 96 mph
